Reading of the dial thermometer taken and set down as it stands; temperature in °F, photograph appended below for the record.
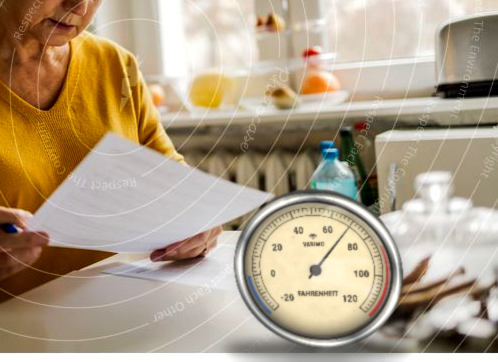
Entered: 70 °F
